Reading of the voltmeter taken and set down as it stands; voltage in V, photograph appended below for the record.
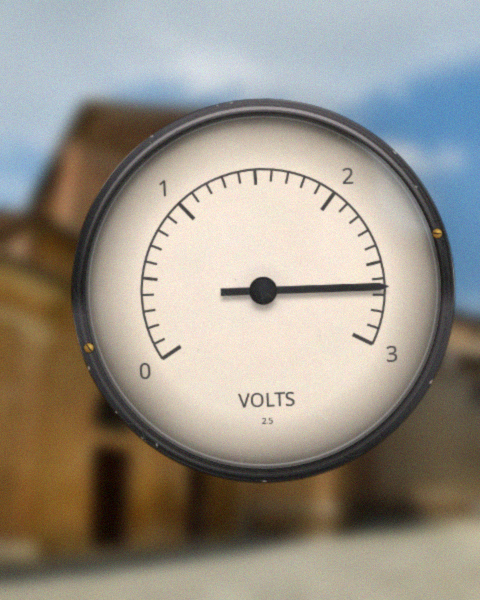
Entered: 2.65 V
